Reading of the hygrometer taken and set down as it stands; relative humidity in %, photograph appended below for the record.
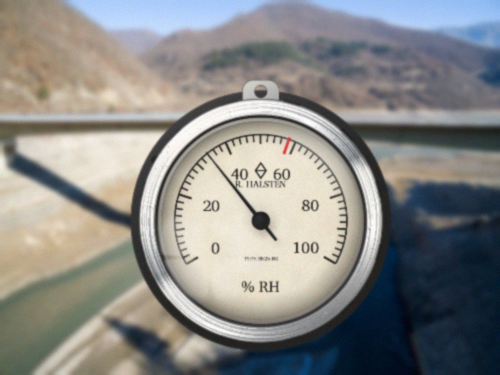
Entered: 34 %
